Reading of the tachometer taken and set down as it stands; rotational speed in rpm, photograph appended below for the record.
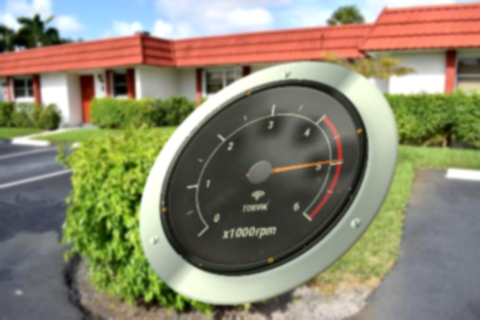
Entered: 5000 rpm
